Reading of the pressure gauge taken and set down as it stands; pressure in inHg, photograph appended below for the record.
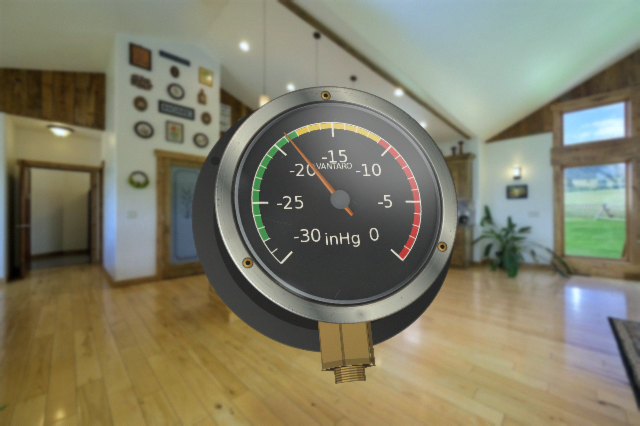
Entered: -19 inHg
